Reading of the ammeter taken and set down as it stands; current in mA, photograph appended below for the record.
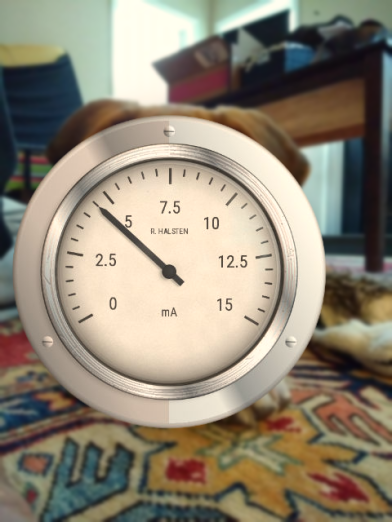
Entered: 4.5 mA
